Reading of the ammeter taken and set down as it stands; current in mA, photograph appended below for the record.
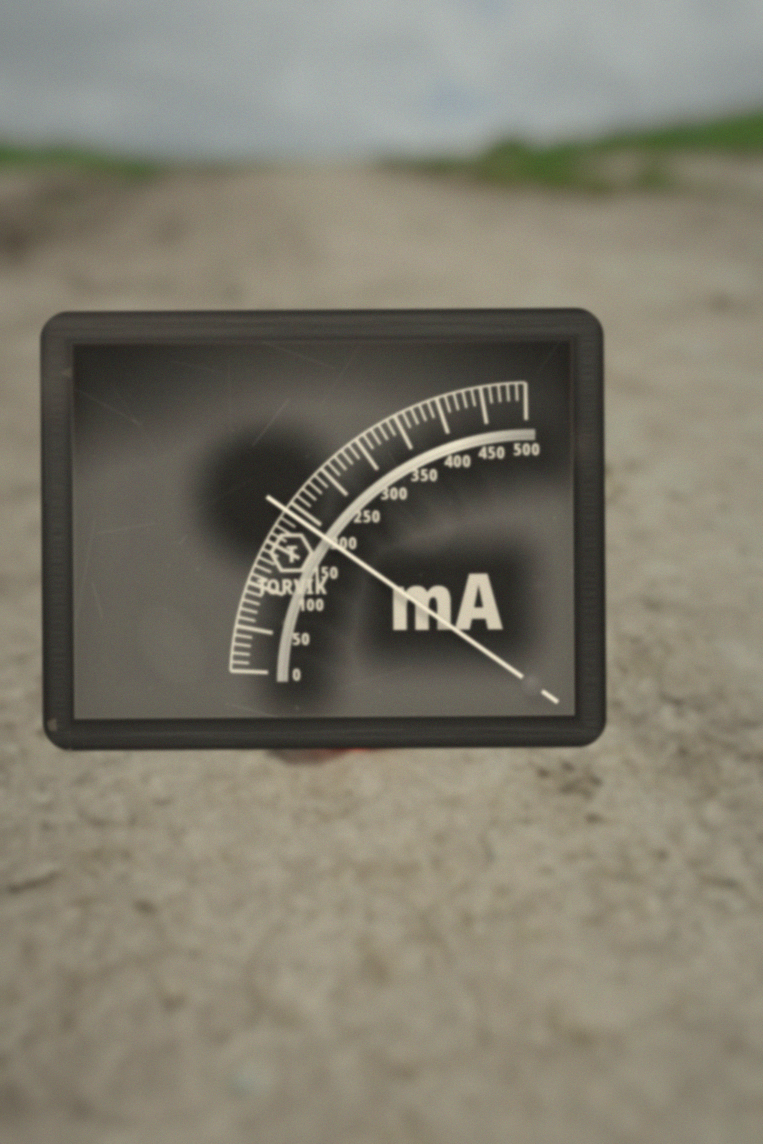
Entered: 190 mA
